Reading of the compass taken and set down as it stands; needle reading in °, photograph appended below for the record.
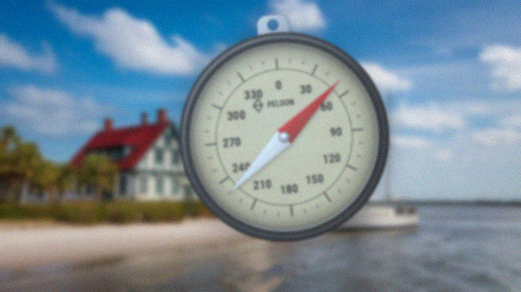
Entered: 50 °
